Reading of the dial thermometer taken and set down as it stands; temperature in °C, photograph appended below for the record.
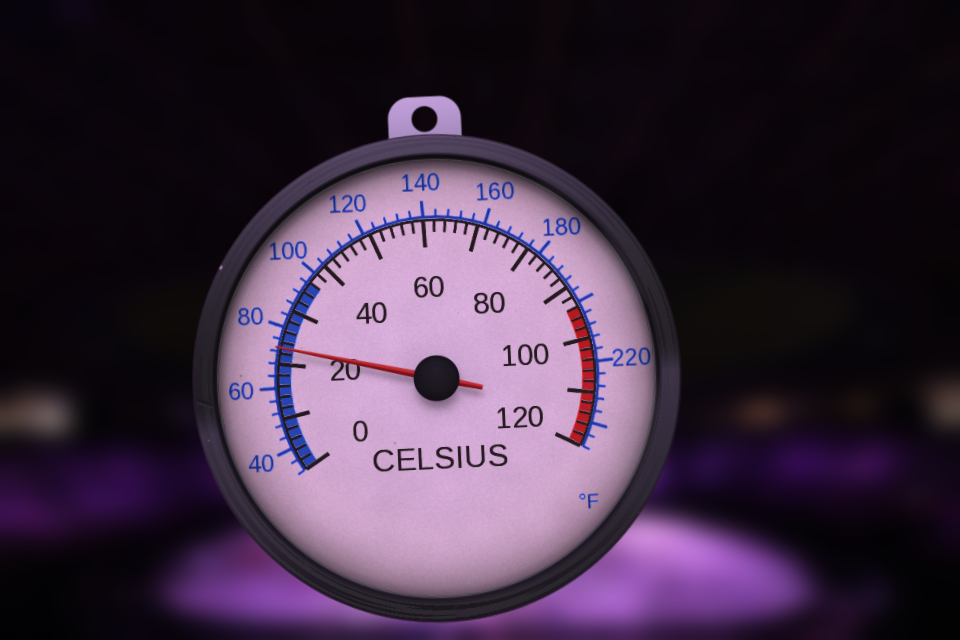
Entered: 23 °C
